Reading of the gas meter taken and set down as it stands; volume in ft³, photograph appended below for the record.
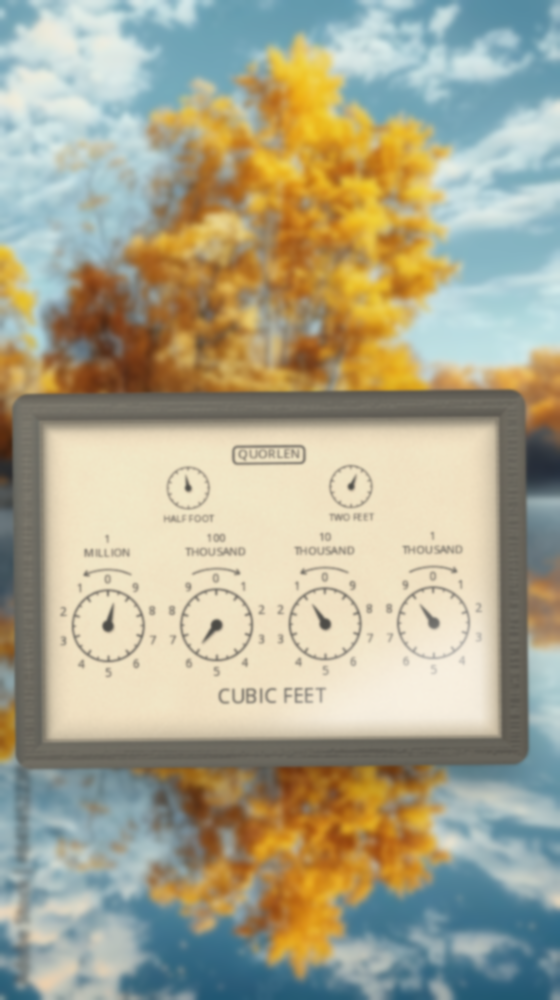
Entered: 960900 ft³
